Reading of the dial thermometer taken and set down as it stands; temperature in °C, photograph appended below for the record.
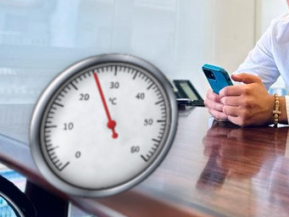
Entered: 25 °C
